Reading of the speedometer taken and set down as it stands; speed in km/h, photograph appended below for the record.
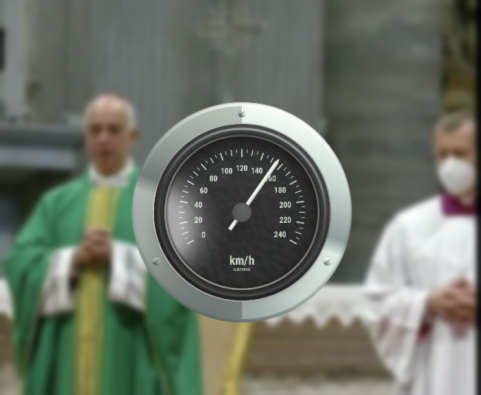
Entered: 155 km/h
